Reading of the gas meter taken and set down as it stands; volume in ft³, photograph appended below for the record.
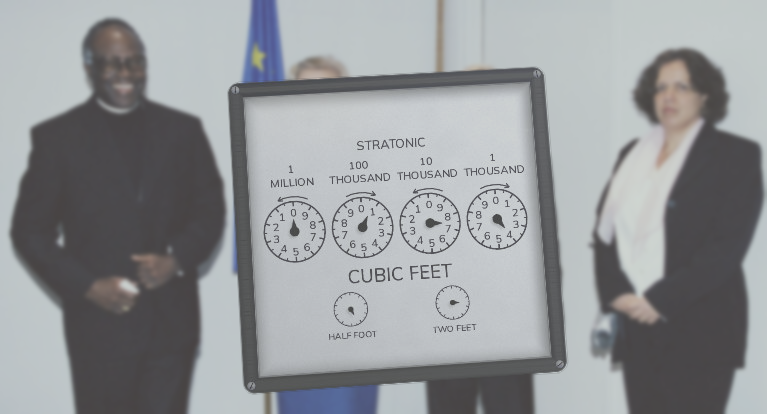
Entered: 7400 ft³
